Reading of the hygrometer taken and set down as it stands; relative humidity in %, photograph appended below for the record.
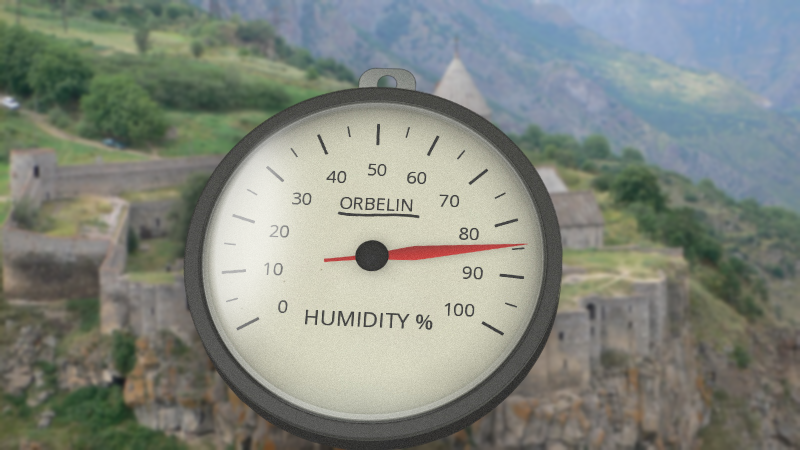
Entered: 85 %
